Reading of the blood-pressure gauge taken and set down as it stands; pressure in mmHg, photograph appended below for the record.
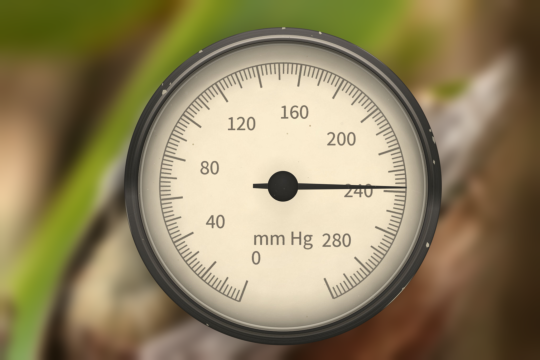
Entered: 238 mmHg
